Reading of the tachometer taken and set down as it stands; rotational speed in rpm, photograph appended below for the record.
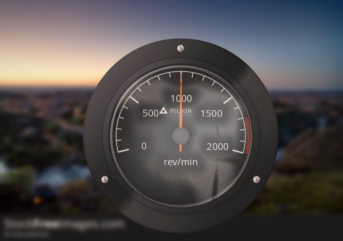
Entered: 1000 rpm
